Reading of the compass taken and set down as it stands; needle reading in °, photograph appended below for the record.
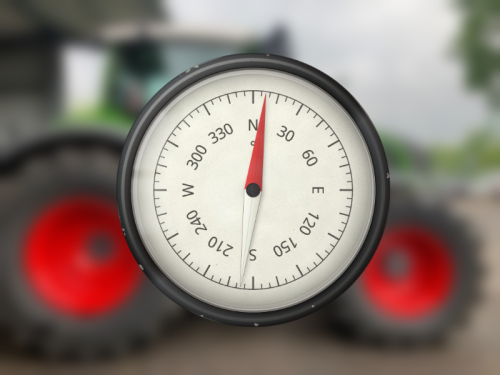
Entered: 7.5 °
